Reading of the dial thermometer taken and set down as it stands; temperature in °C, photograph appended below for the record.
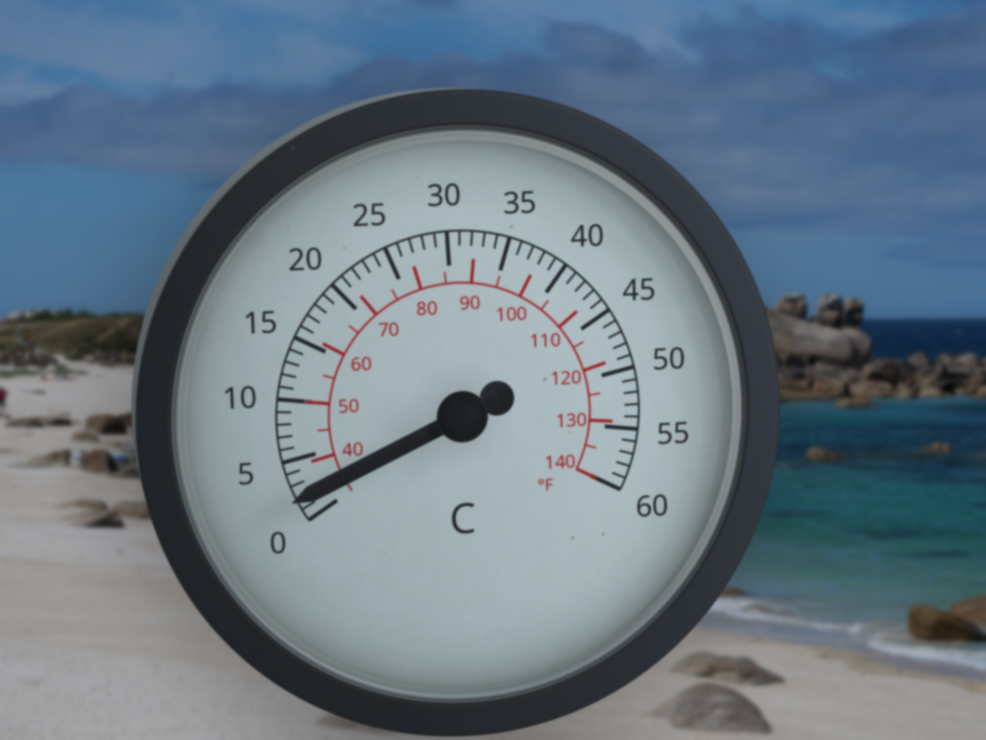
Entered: 2 °C
